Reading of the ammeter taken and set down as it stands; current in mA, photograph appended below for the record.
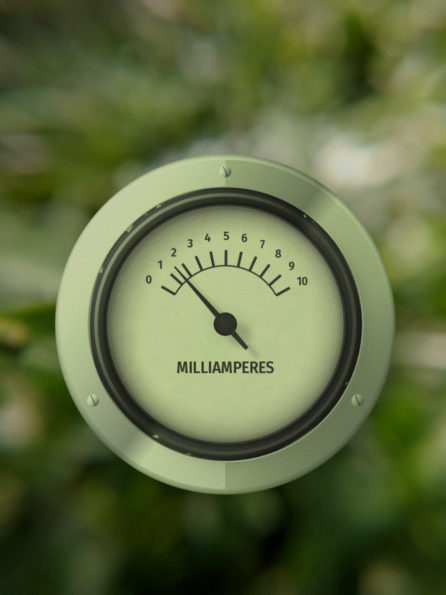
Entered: 1.5 mA
